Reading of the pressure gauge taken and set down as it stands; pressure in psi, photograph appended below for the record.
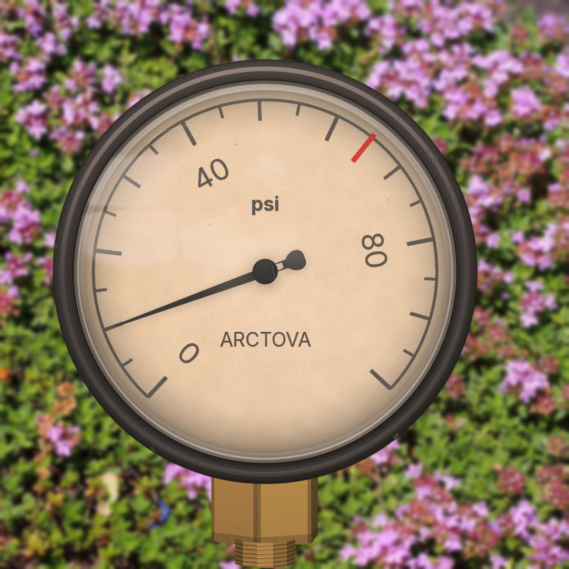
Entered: 10 psi
